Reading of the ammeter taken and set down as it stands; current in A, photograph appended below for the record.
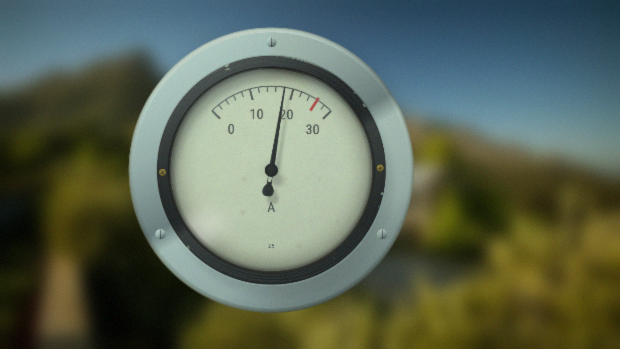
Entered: 18 A
